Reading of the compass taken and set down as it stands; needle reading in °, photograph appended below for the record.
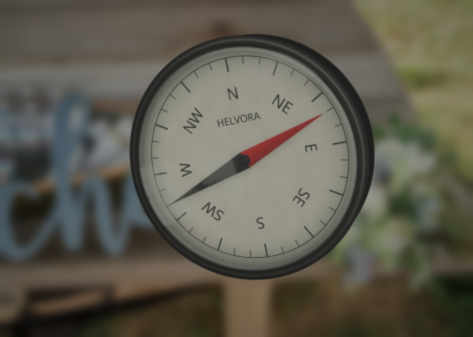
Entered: 70 °
